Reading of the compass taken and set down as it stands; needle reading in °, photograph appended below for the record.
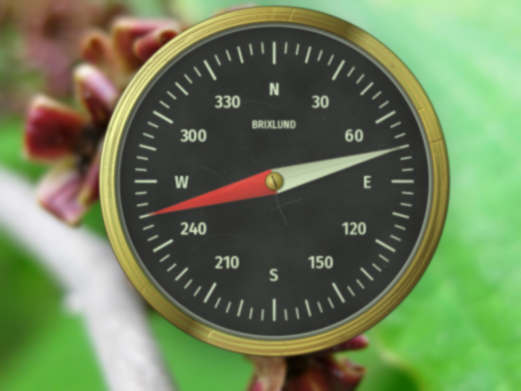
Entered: 255 °
